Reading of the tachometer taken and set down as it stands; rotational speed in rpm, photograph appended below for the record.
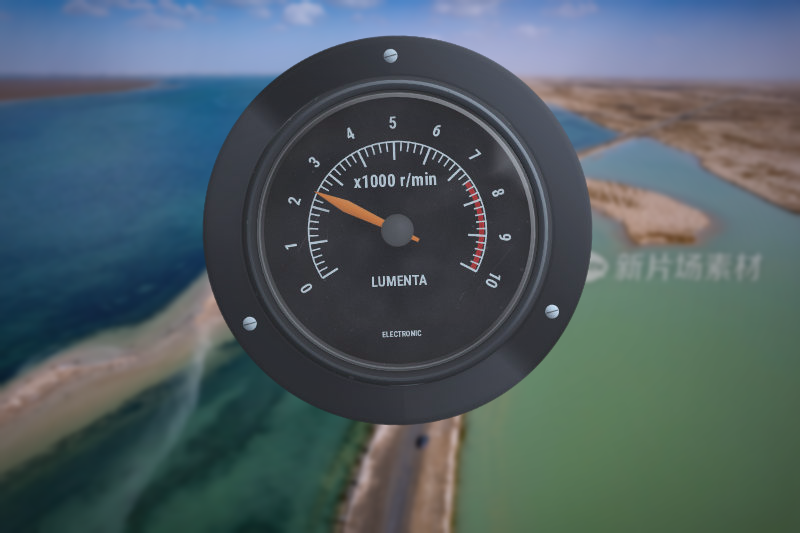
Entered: 2400 rpm
